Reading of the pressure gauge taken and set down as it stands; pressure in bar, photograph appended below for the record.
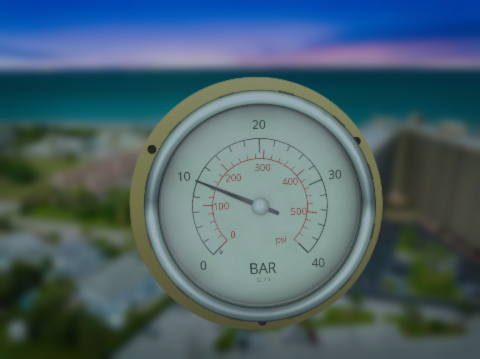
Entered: 10 bar
